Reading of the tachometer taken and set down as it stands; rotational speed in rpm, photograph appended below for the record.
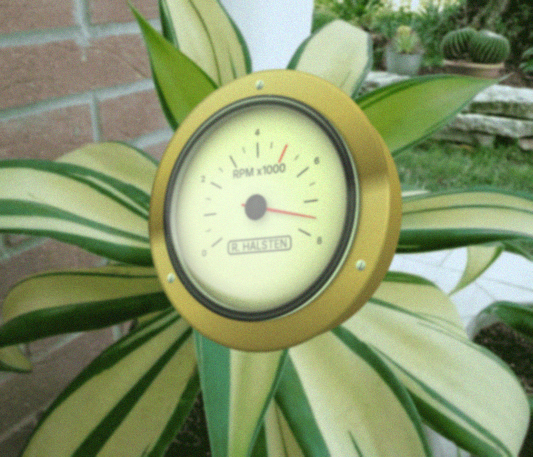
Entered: 7500 rpm
